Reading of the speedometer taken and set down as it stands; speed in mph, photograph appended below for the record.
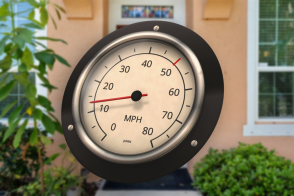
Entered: 12.5 mph
